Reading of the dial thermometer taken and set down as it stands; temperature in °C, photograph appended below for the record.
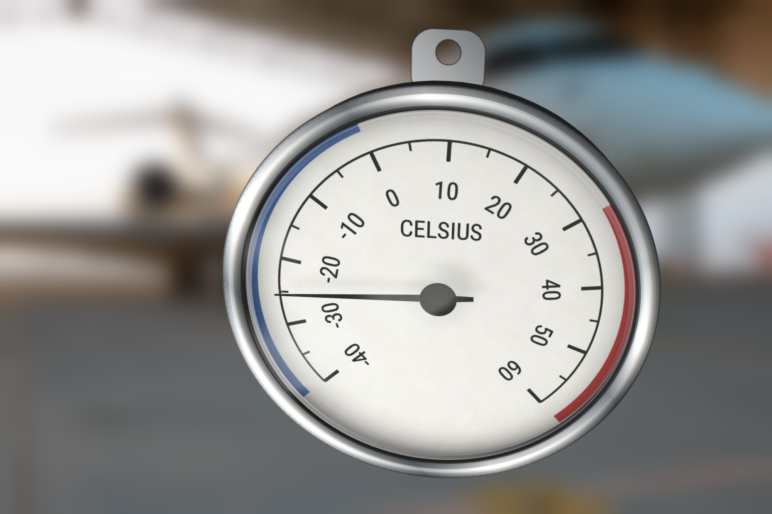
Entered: -25 °C
